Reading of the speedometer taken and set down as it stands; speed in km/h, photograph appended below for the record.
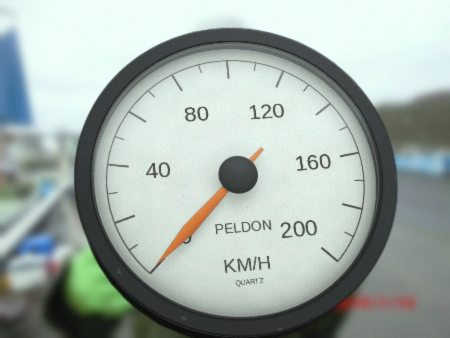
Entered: 0 km/h
